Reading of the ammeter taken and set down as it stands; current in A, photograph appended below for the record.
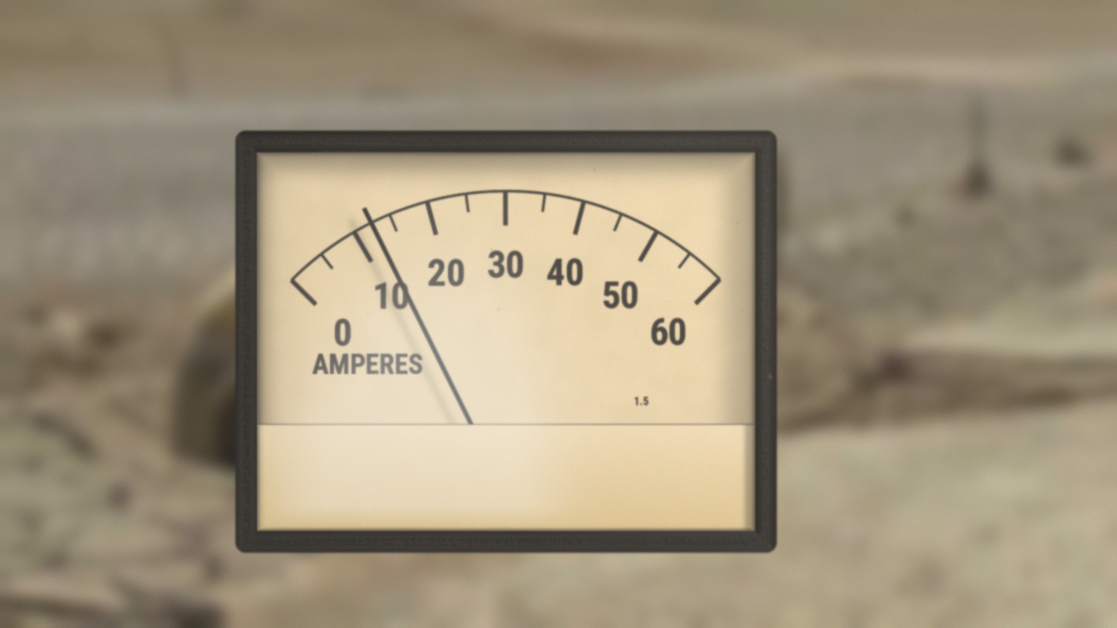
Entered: 12.5 A
